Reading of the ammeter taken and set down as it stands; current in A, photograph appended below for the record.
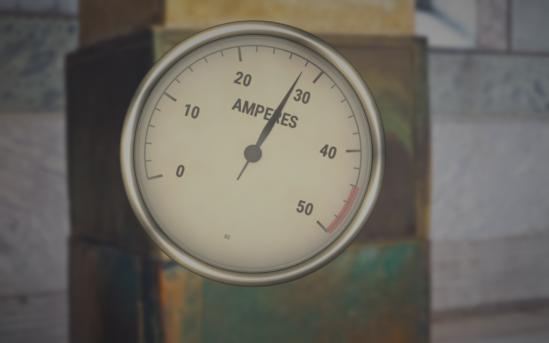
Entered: 28 A
